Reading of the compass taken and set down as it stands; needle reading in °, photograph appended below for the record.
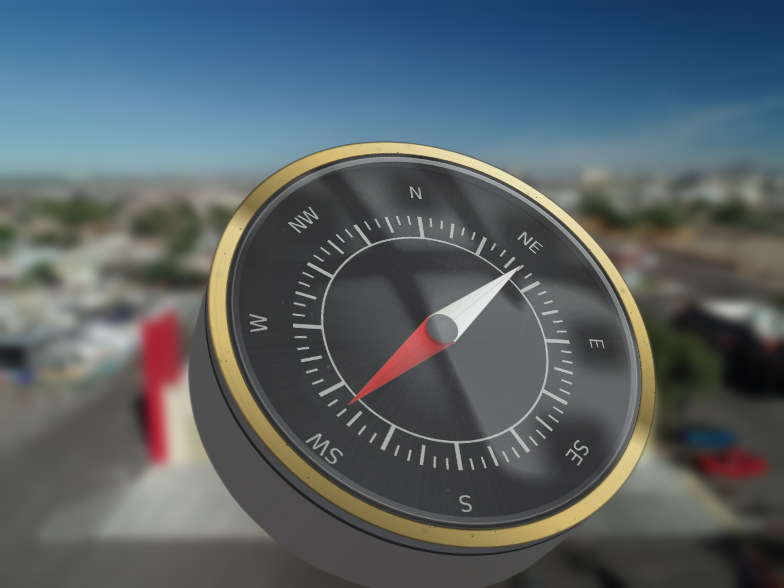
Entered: 230 °
